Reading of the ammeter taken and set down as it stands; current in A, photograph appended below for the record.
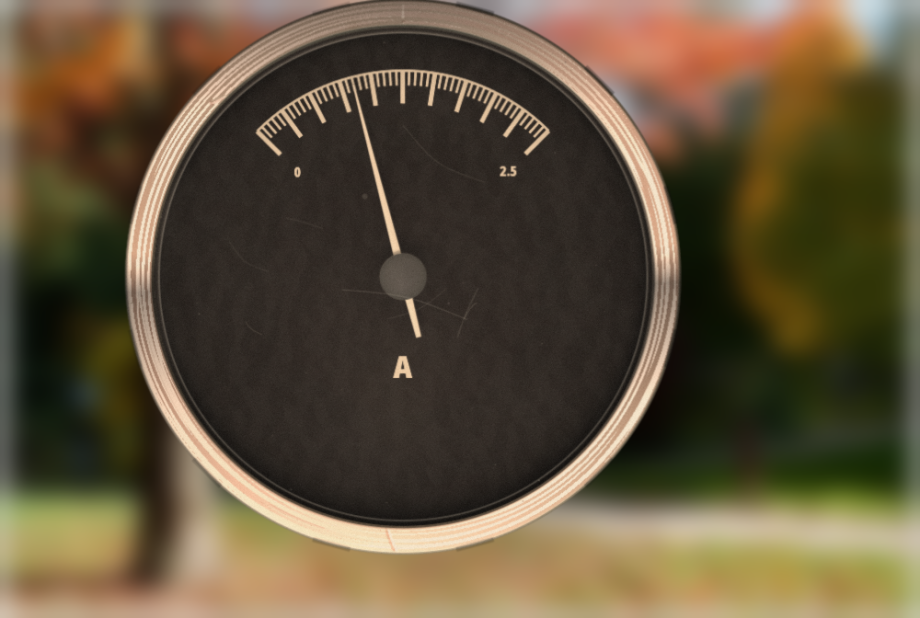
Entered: 0.85 A
